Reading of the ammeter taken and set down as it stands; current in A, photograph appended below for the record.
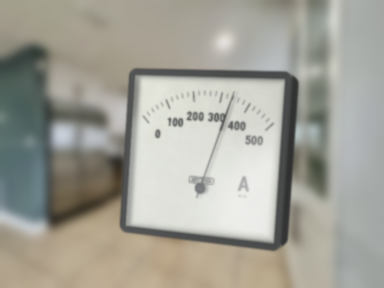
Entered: 340 A
